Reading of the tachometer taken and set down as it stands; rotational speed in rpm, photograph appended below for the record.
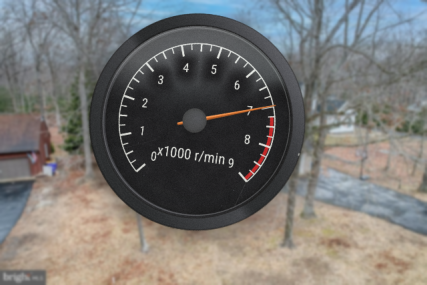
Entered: 7000 rpm
